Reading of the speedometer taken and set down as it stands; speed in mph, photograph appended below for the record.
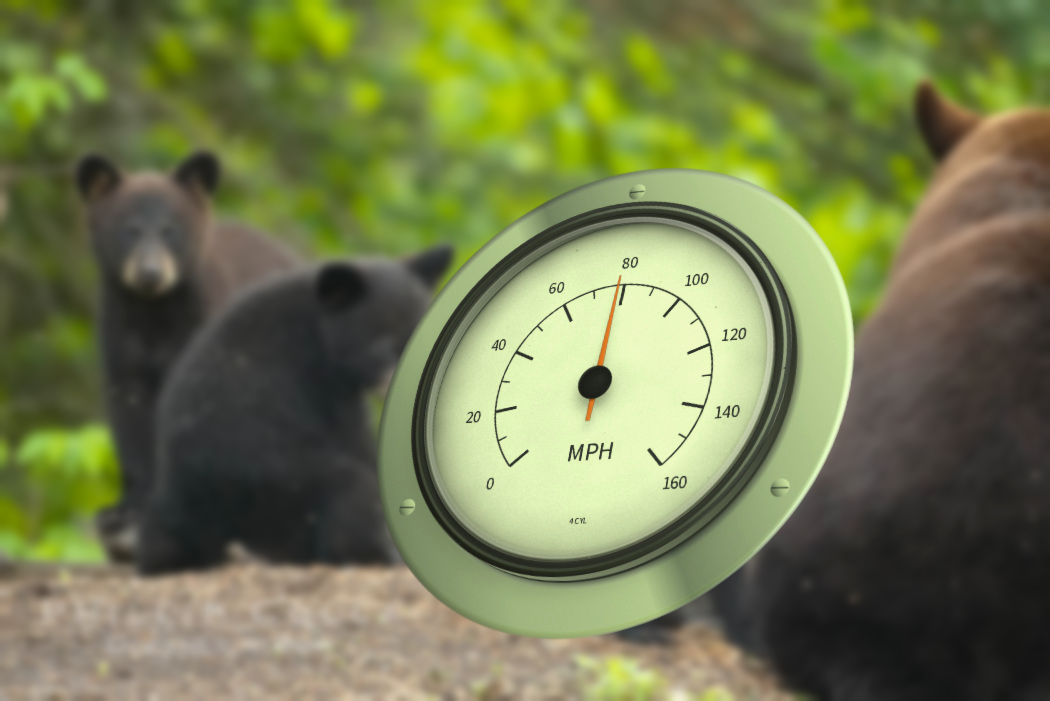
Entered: 80 mph
